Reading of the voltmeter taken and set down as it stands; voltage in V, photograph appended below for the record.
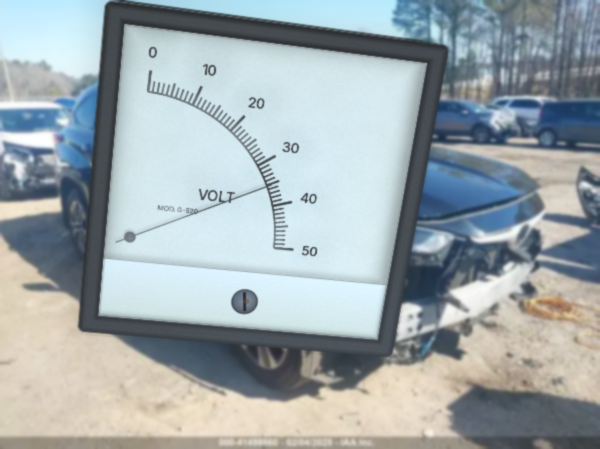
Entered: 35 V
